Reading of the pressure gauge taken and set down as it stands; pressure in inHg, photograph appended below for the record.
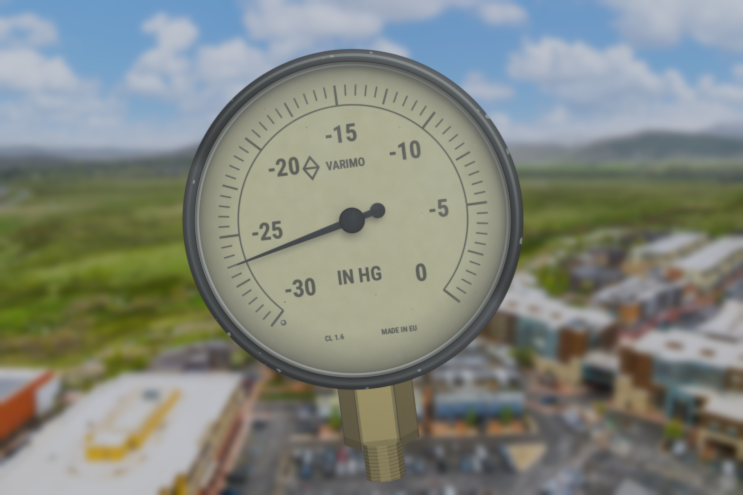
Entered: -26.5 inHg
